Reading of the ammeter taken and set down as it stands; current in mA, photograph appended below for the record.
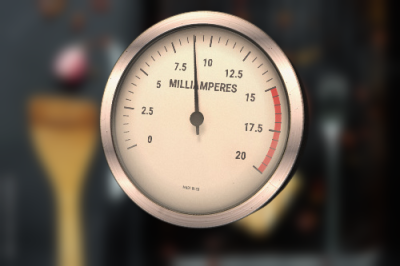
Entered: 9 mA
